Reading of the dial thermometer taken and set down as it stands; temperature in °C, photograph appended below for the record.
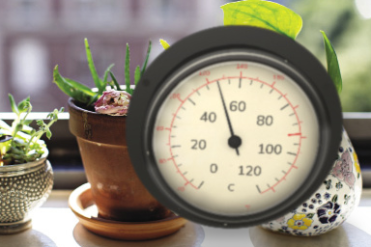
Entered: 52 °C
